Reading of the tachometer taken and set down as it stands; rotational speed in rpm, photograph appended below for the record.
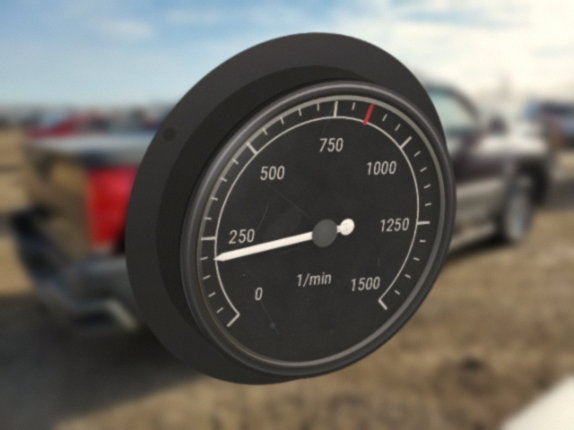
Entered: 200 rpm
